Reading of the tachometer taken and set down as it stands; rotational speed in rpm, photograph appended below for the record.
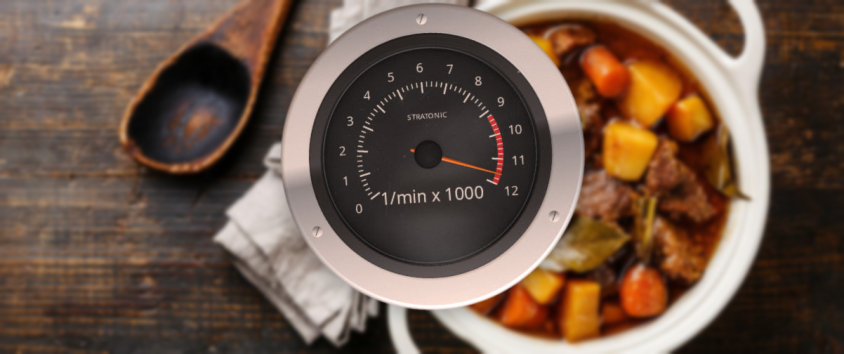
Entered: 11600 rpm
